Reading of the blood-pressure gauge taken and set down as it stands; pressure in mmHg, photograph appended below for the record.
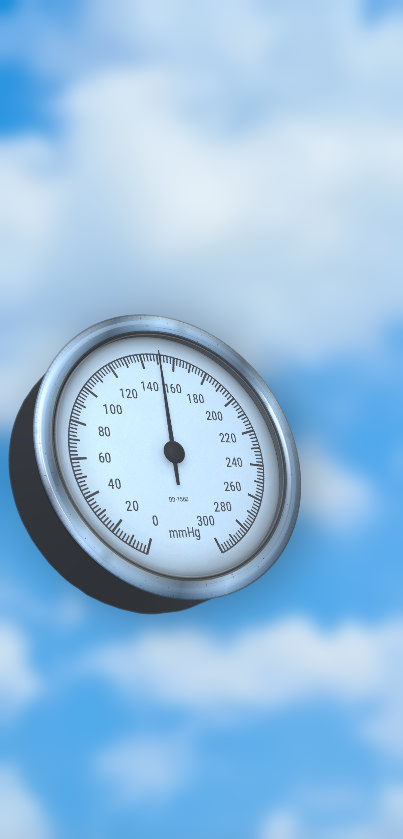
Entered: 150 mmHg
